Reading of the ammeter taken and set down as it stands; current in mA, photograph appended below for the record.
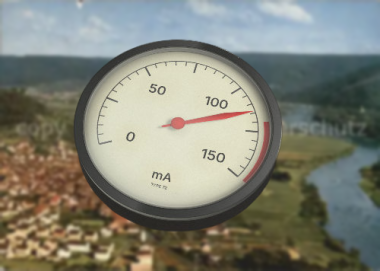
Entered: 115 mA
